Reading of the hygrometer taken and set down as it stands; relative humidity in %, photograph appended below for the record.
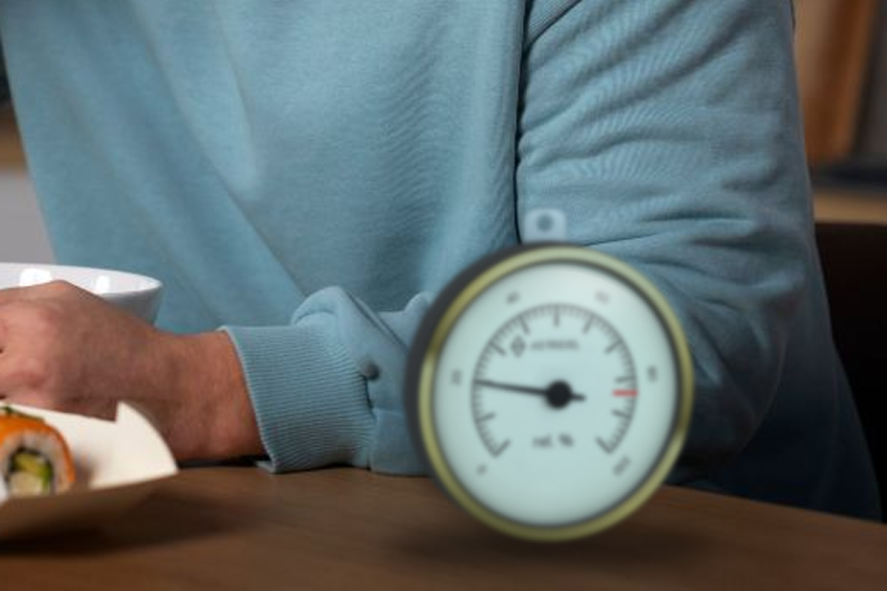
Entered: 20 %
